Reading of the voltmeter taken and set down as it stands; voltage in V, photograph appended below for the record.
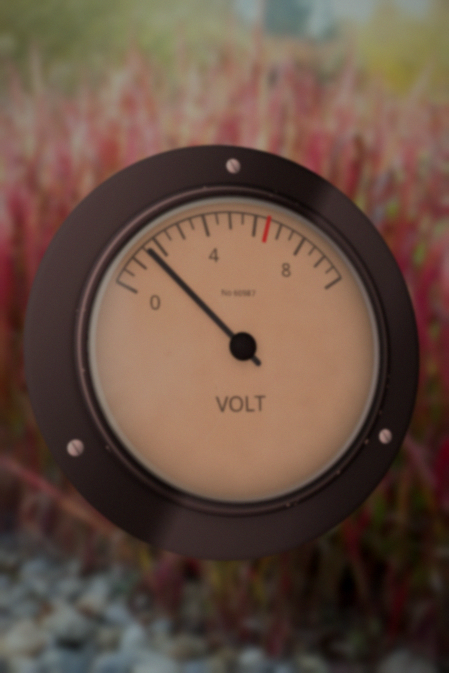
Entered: 1.5 V
